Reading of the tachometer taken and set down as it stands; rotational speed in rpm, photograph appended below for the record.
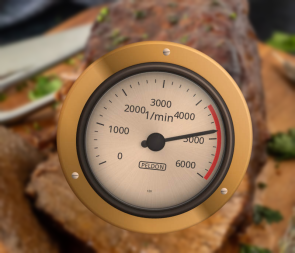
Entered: 4800 rpm
